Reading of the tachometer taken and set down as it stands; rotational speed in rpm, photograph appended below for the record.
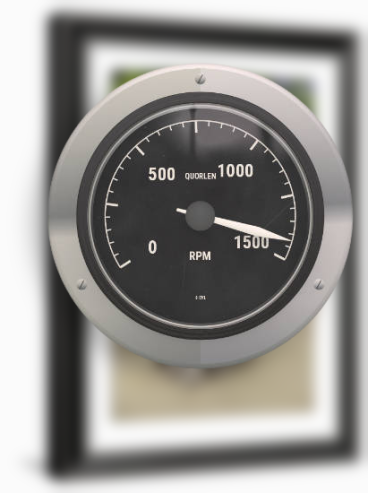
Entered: 1425 rpm
